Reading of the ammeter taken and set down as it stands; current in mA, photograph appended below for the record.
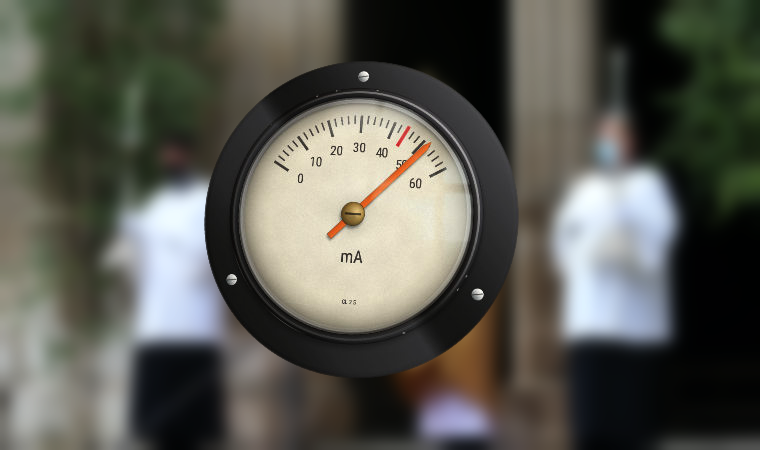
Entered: 52 mA
